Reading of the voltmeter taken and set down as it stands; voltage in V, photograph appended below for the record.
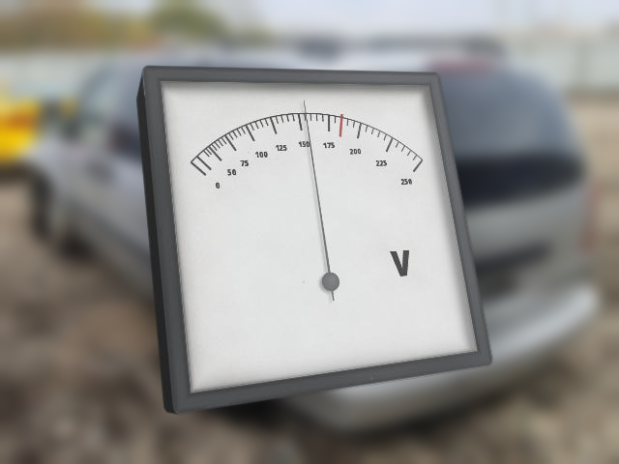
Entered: 155 V
